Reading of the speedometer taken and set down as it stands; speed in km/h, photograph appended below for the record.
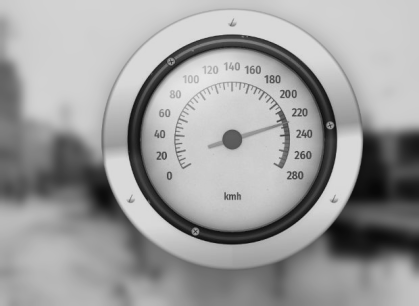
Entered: 225 km/h
